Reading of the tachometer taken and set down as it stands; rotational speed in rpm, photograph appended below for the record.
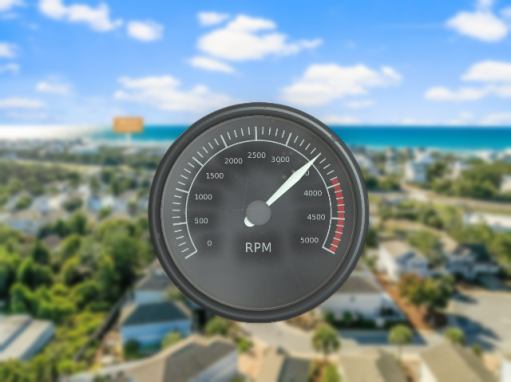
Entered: 3500 rpm
